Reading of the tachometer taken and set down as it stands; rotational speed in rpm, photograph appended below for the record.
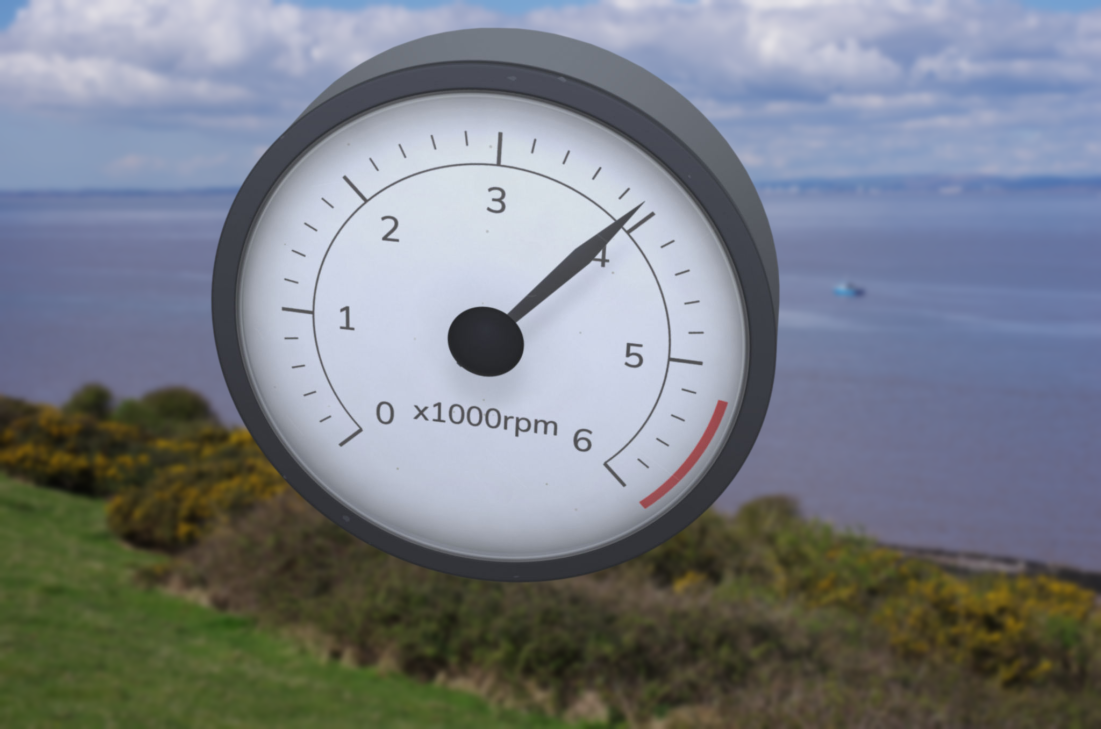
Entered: 3900 rpm
